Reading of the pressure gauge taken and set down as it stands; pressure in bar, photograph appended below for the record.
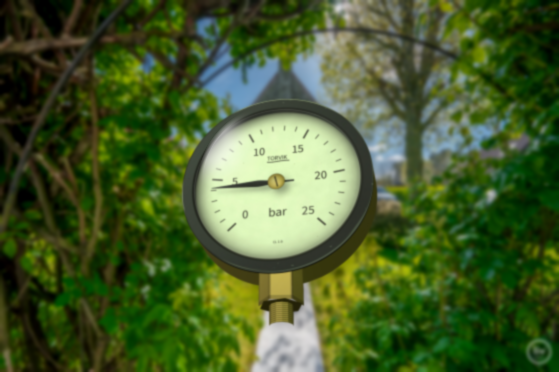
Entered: 4 bar
